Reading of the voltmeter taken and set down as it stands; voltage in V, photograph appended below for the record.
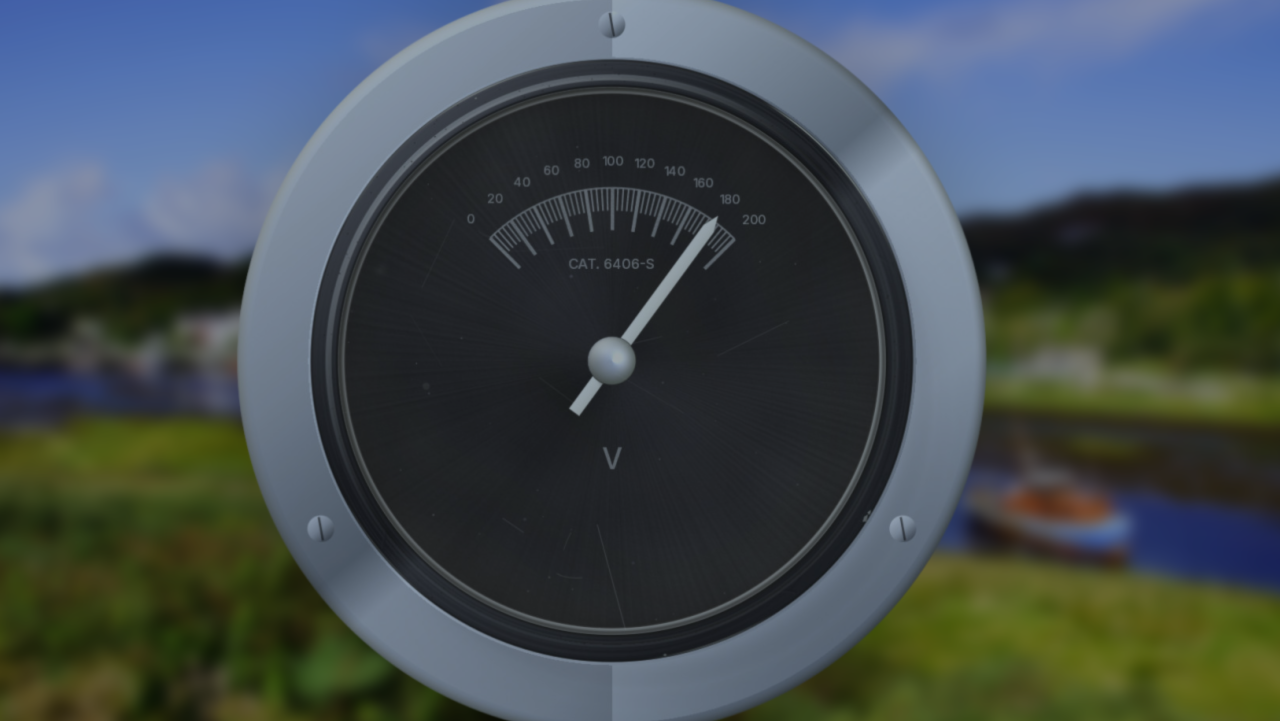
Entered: 180 V
